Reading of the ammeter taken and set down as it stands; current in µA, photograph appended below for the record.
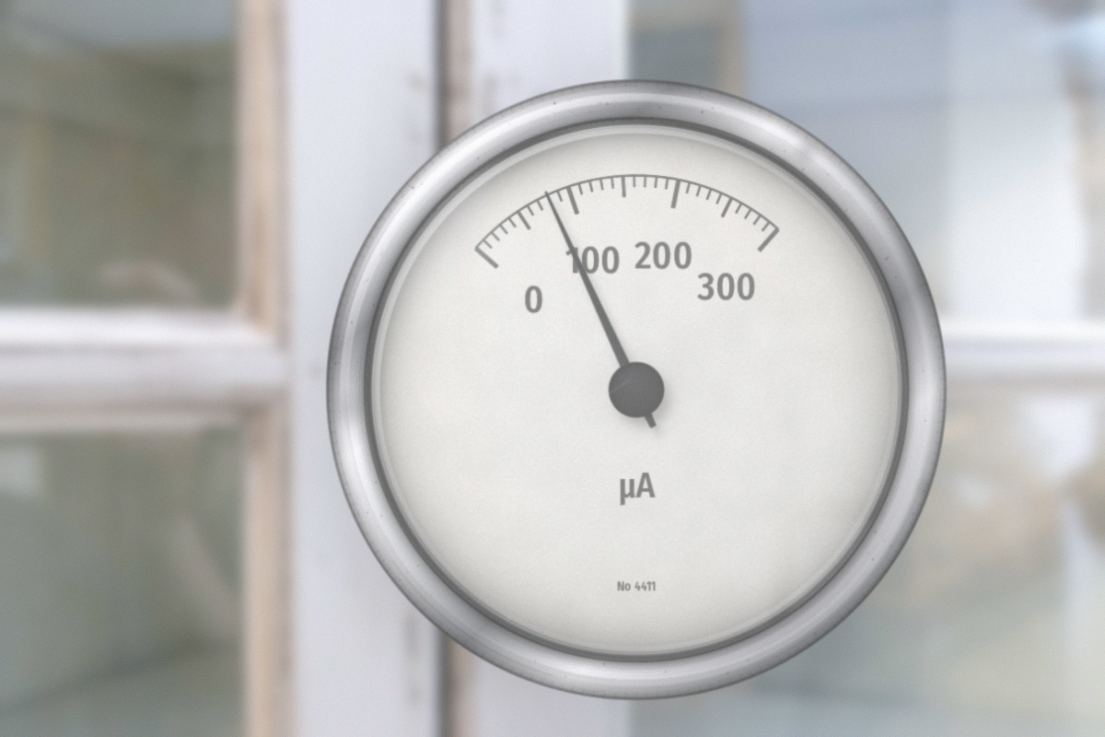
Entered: 80 µA
